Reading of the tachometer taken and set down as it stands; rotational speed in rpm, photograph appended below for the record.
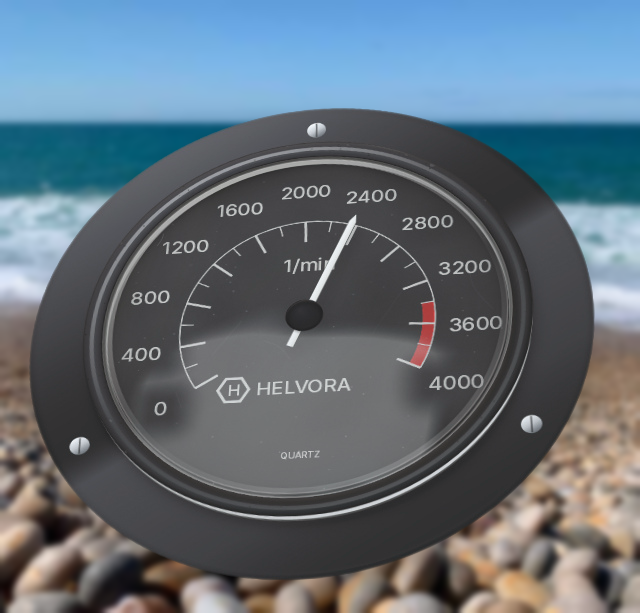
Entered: 2400 rpm
